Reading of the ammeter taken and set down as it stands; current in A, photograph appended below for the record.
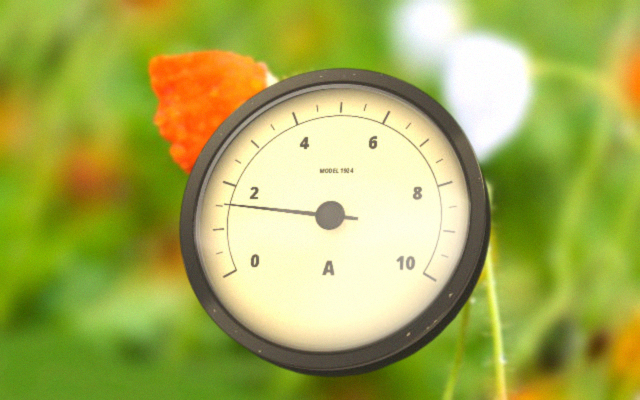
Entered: 1.5 A
